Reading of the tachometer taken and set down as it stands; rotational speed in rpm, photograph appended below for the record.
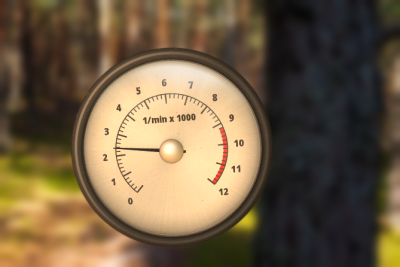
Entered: 2400 rpm
